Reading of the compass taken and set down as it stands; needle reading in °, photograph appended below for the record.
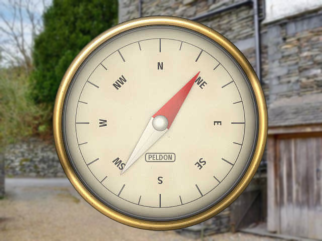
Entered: 37.5 °
